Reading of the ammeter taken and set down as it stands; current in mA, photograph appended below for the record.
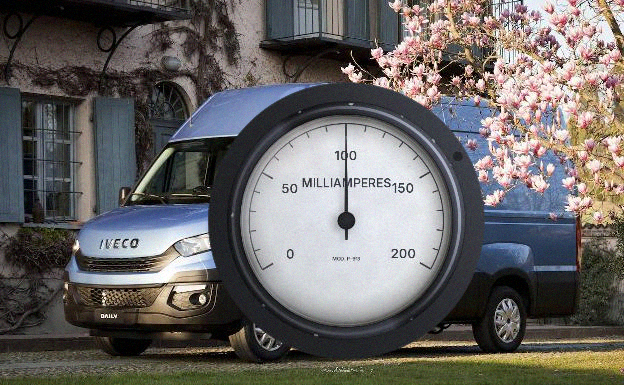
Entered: 100 mA
